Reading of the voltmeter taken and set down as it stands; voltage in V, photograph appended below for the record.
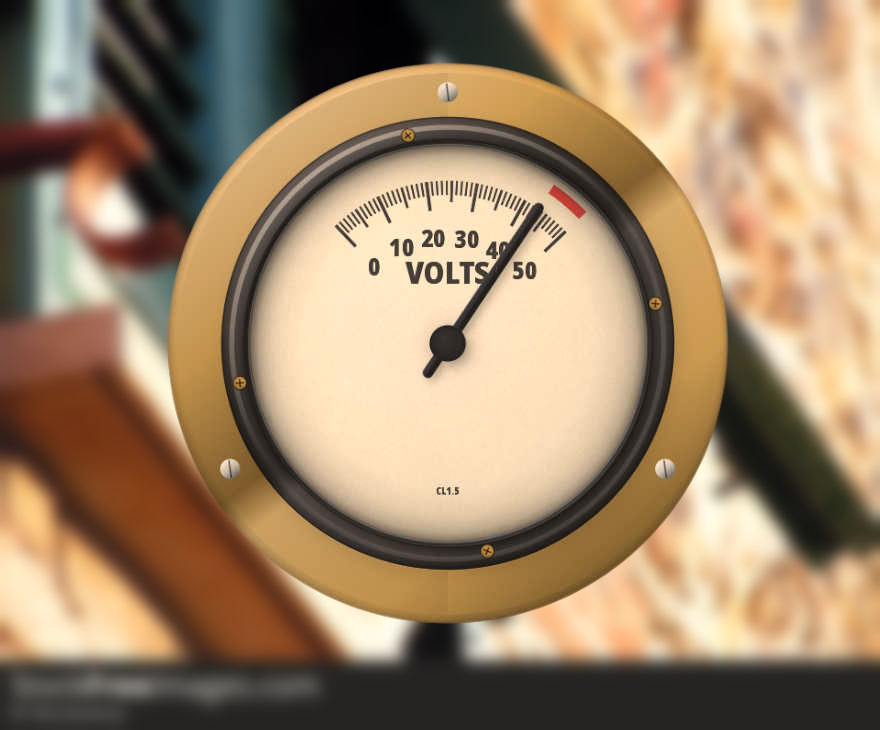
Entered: 43 V
